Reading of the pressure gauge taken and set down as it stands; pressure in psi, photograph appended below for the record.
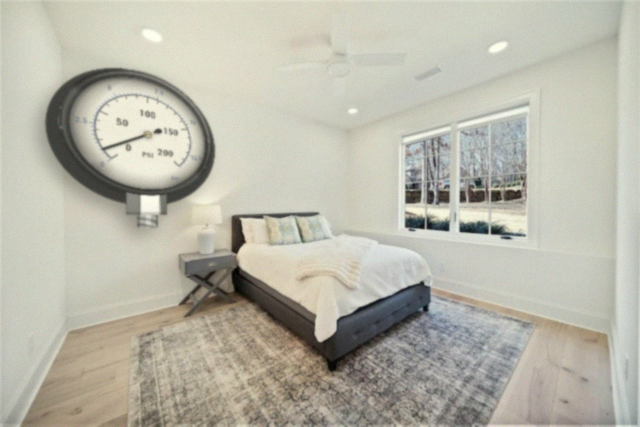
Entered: 10 psi
